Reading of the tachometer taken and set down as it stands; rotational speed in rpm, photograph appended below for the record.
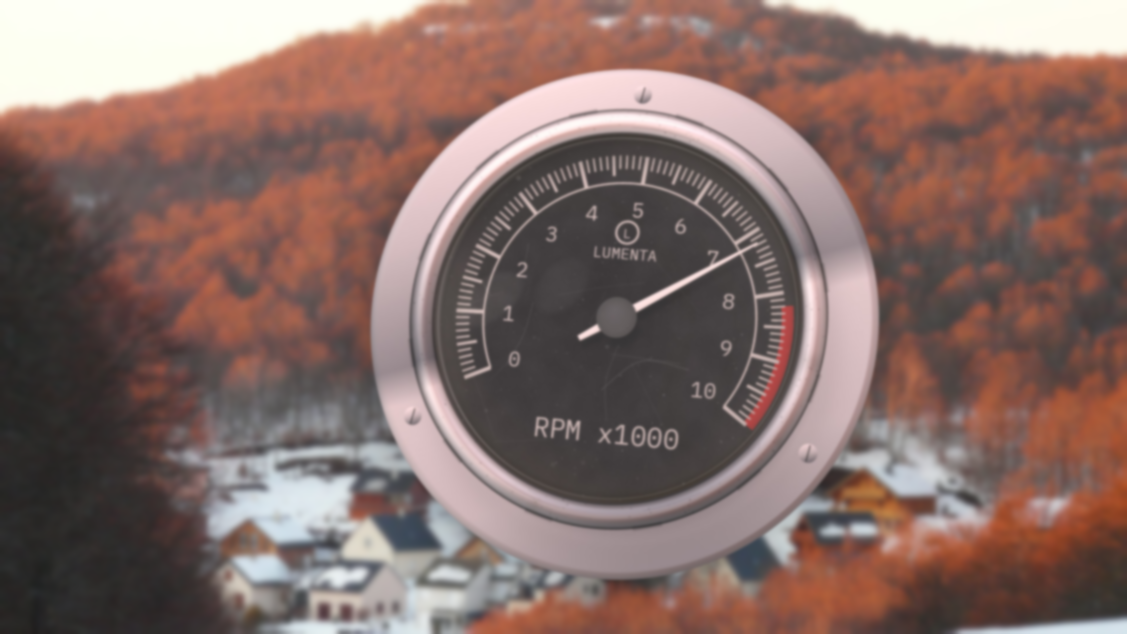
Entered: 7200 rpm
